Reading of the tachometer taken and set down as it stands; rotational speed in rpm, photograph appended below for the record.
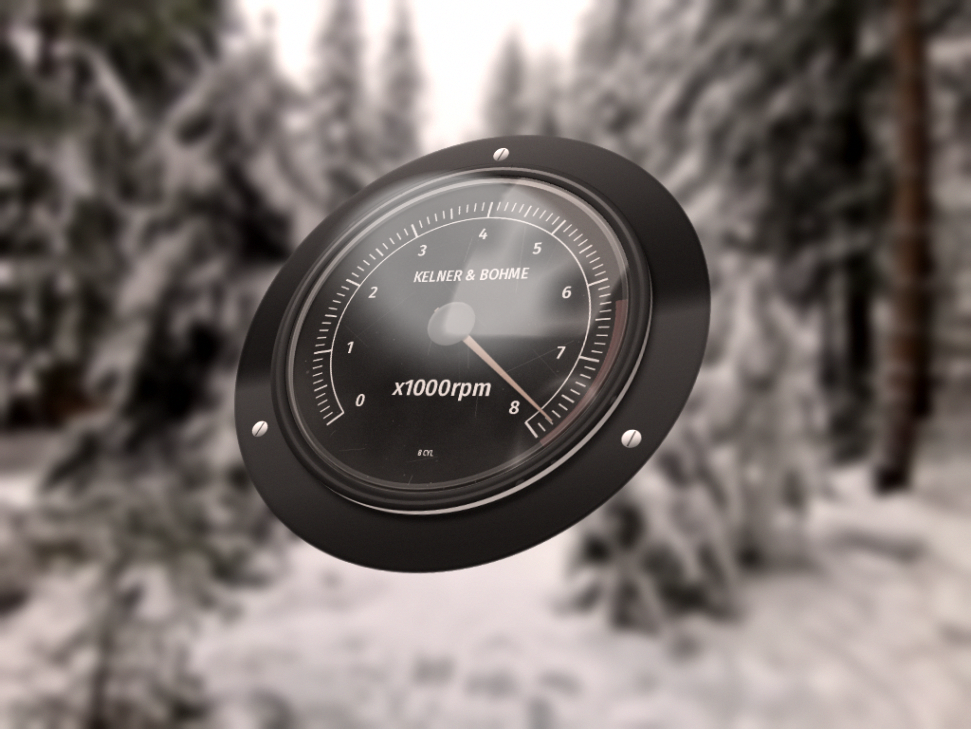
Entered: 7800 rpm
